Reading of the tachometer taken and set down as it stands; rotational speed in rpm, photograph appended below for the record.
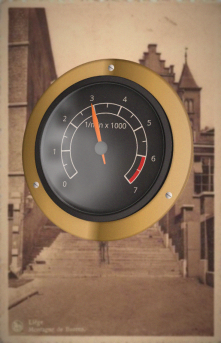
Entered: 3000 rpm
